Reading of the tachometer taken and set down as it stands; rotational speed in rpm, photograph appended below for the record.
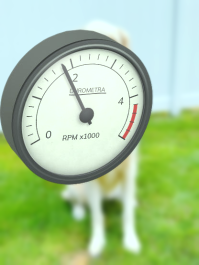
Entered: 1800 rpm
